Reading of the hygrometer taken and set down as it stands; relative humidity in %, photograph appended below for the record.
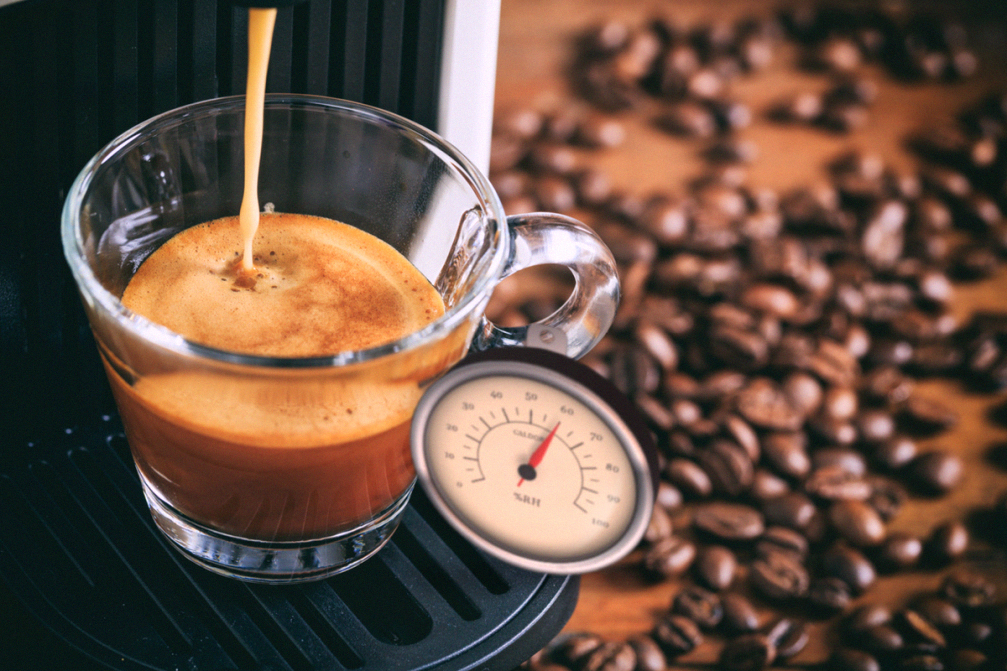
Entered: 60 %
